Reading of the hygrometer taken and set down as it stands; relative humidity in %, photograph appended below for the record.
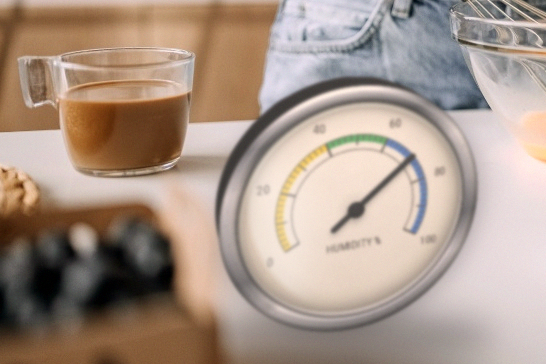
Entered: 70 %
